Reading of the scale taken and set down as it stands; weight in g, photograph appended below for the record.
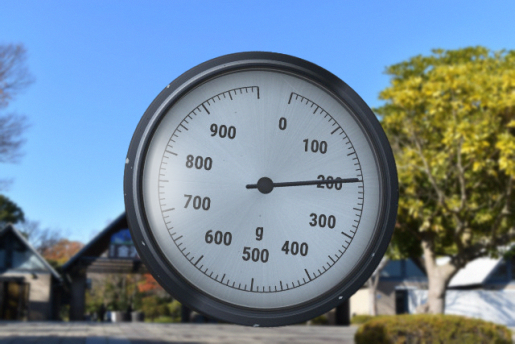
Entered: 200 g
